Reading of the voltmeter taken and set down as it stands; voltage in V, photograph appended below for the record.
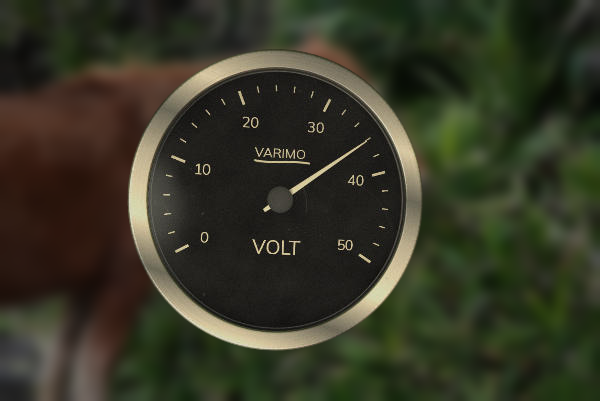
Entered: 36 V
